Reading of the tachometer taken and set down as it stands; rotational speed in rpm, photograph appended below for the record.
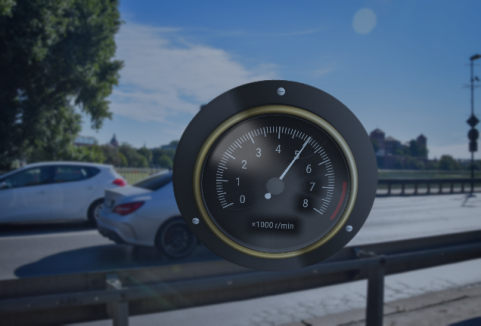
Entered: 5000 rpm
